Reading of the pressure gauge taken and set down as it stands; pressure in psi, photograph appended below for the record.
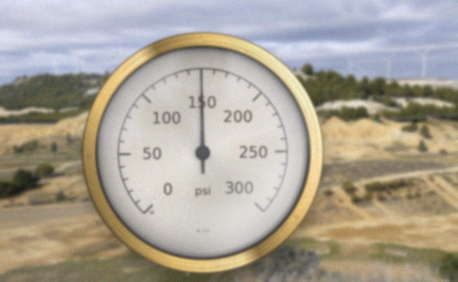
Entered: 150 psi
